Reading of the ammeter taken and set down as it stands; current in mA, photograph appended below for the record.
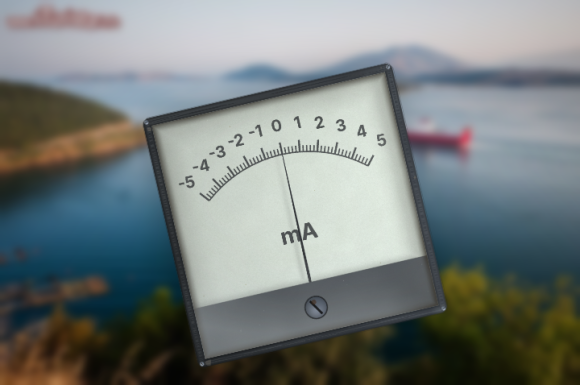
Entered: 0 mA
